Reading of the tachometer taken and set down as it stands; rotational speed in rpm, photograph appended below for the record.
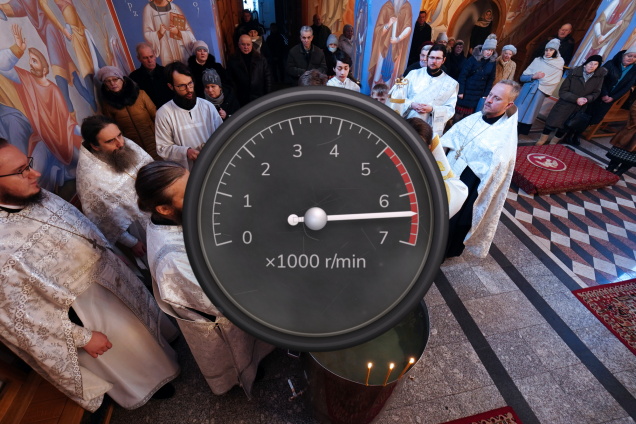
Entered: 6400 rpm
